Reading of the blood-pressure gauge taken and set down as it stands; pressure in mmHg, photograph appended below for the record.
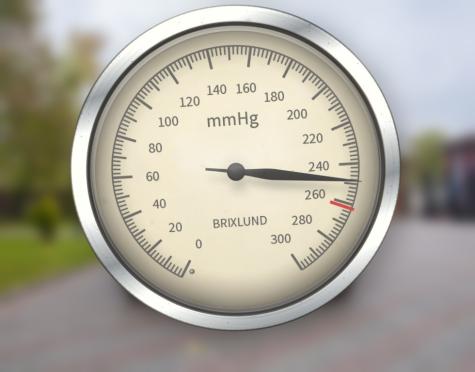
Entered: 248 mmHg
